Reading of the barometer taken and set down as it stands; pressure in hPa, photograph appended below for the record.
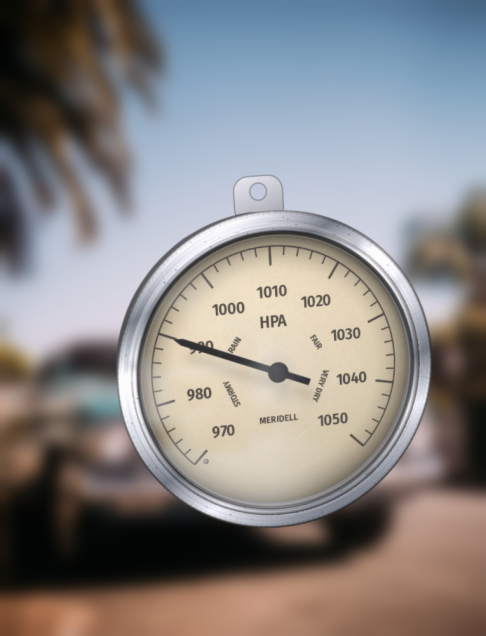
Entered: 990 hPa
